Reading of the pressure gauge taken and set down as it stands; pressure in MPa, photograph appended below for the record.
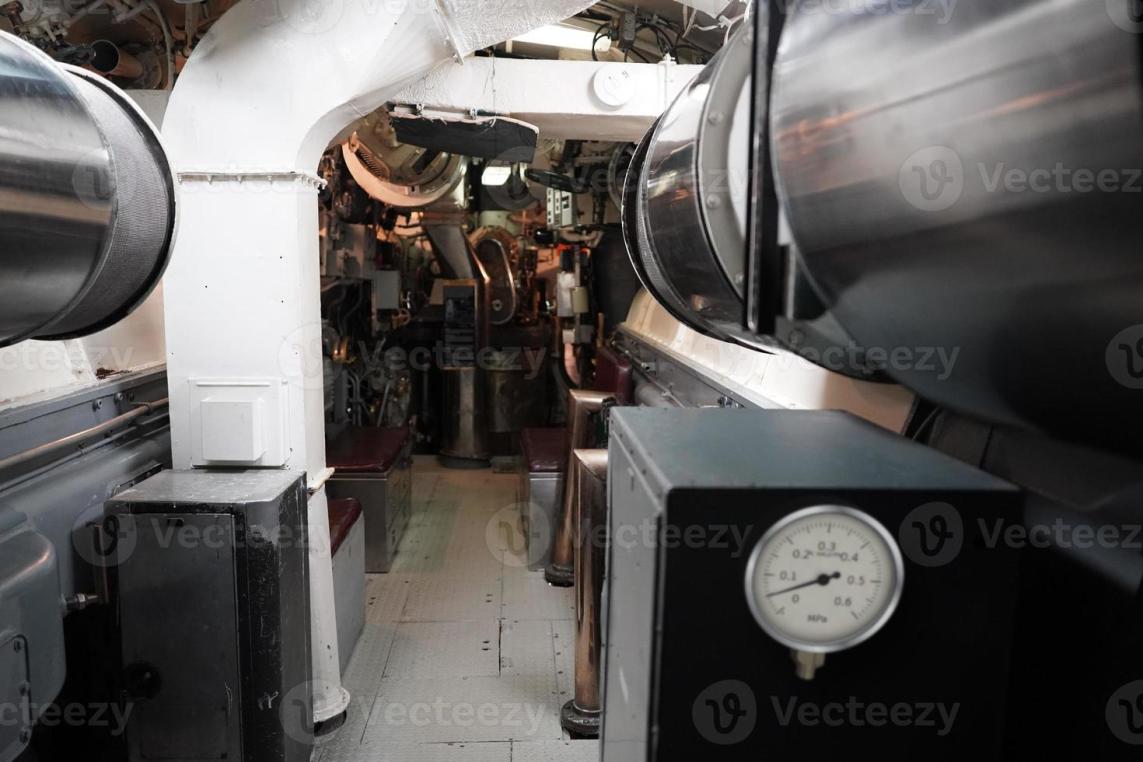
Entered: 0.05 MPa
